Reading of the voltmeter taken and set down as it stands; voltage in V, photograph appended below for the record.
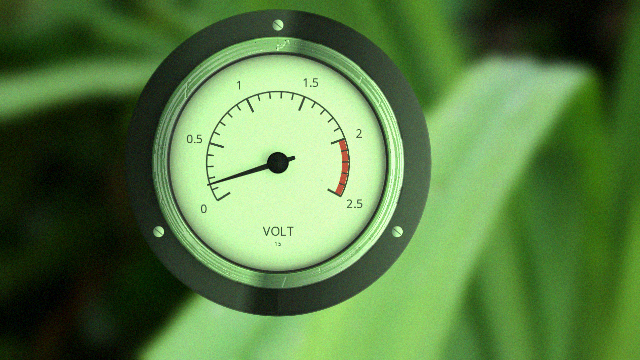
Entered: 0.15 V
